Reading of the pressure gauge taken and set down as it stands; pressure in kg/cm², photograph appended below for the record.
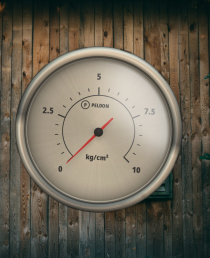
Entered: 0 kg/cm²
